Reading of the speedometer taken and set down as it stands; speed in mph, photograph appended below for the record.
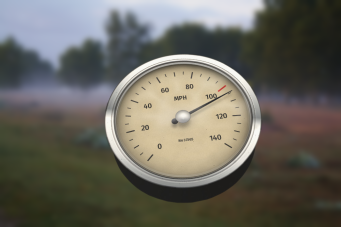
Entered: 105 mph
